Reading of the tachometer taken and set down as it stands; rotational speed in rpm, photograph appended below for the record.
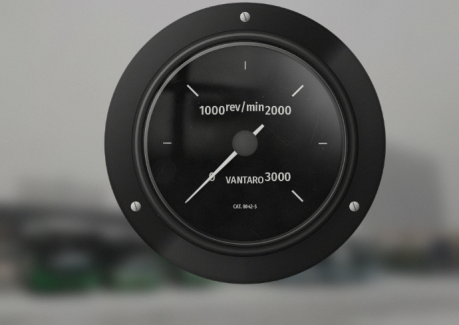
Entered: 0 rpm
